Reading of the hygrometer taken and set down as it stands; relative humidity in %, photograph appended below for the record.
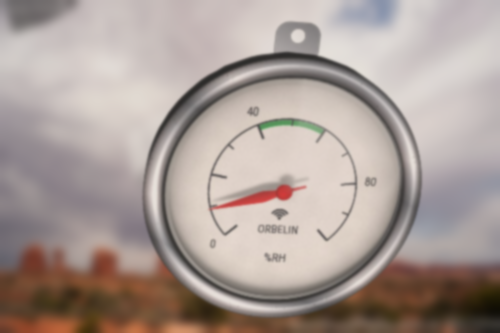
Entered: 10 %
